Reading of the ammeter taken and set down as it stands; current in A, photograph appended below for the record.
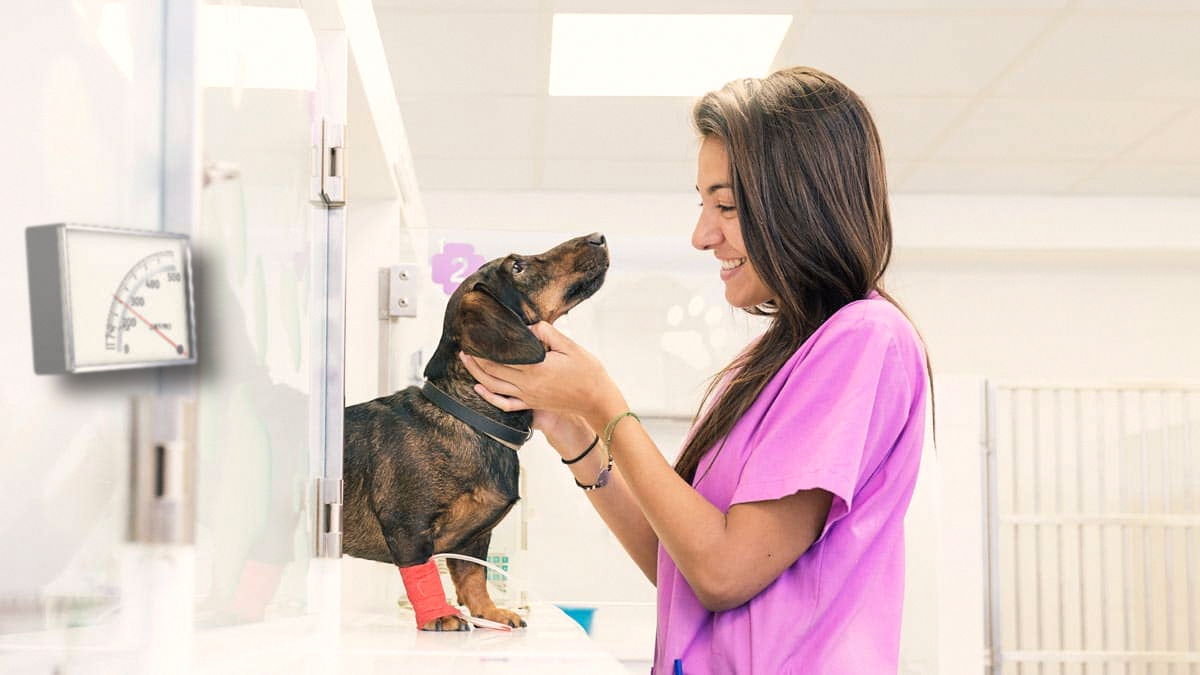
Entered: 250 A
